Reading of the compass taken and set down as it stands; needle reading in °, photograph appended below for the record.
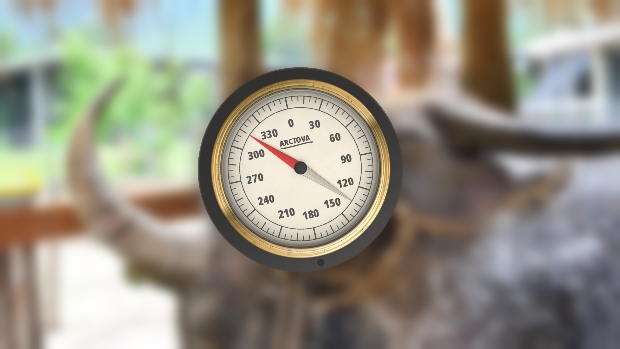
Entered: 315 °
